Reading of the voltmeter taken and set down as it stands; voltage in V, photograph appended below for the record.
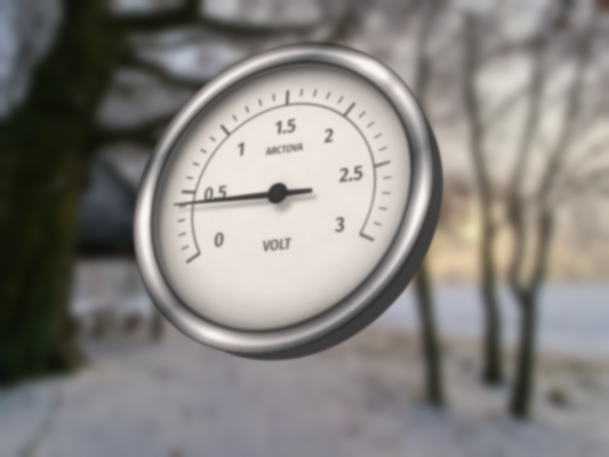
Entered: 0.4 V
